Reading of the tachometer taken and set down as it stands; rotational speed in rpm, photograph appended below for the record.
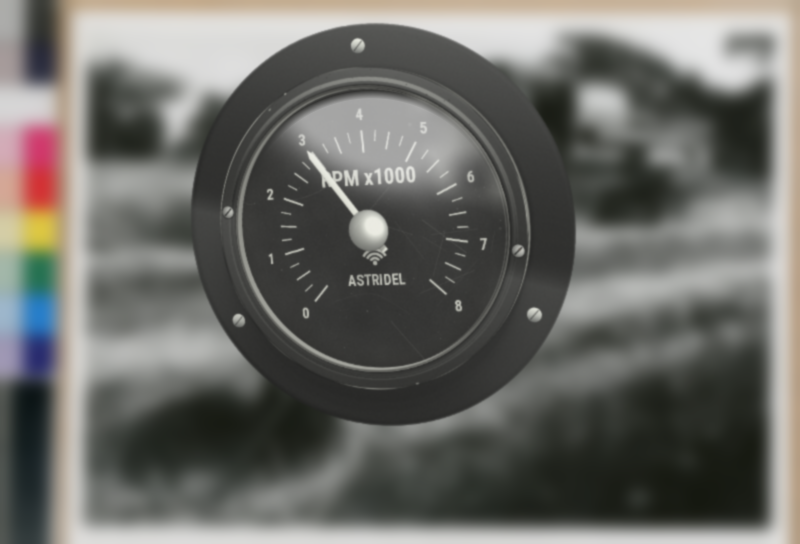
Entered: 3000 rpm
